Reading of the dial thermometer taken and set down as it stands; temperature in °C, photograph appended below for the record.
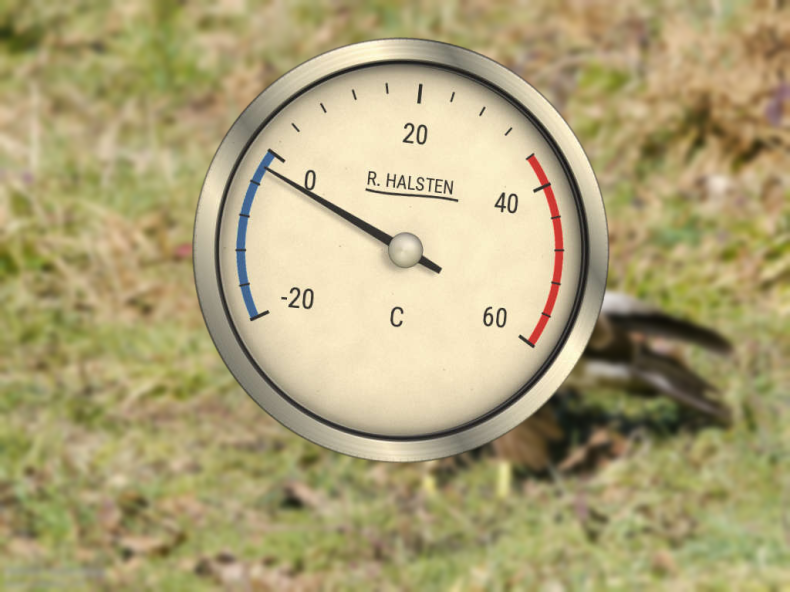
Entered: -2 °C
